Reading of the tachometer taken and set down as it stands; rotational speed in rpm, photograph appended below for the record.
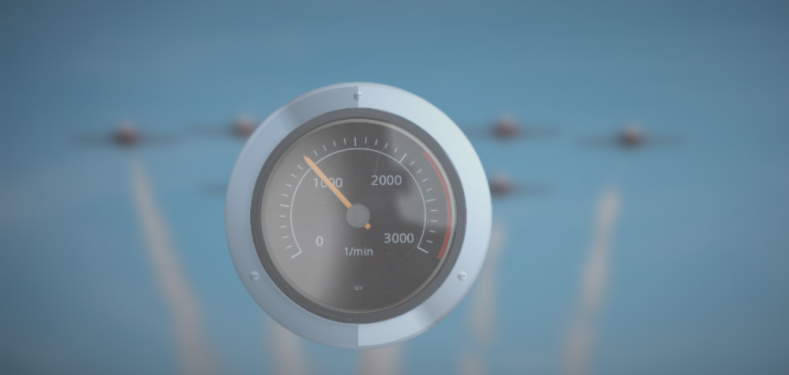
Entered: 1000 rpm
